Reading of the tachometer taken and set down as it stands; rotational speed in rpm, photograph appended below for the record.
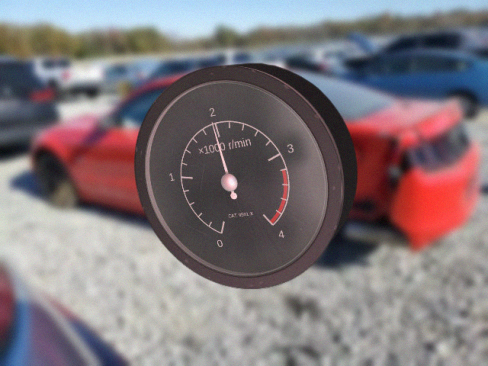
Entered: 2000 rpm
